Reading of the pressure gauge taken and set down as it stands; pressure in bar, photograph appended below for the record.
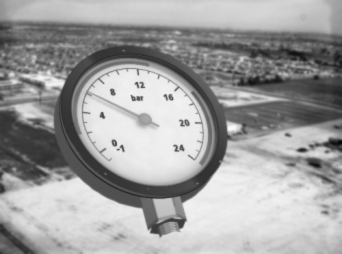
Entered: 6 bar
